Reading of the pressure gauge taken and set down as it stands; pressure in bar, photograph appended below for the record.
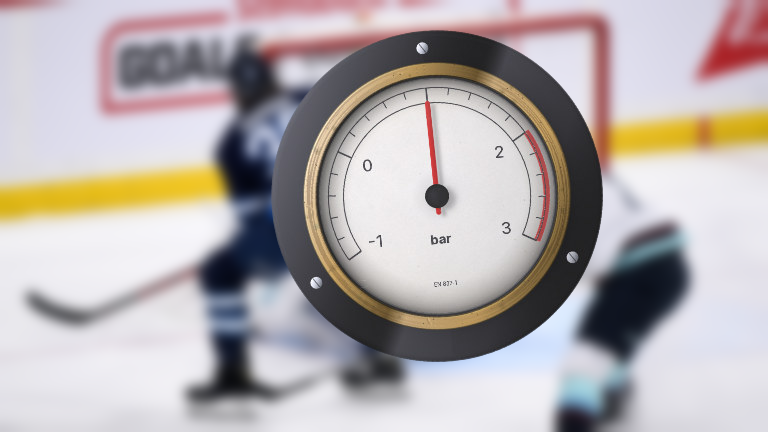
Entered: 1 bar
